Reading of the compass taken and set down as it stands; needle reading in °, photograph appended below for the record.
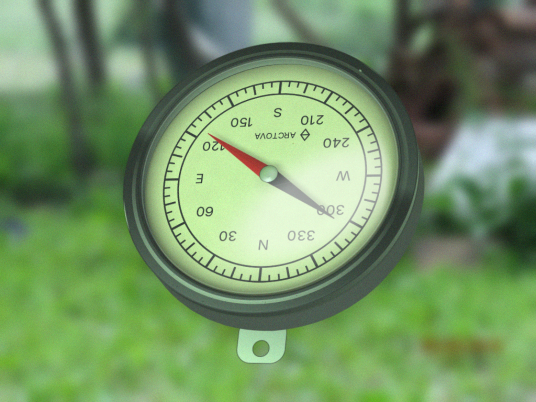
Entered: 125 °
